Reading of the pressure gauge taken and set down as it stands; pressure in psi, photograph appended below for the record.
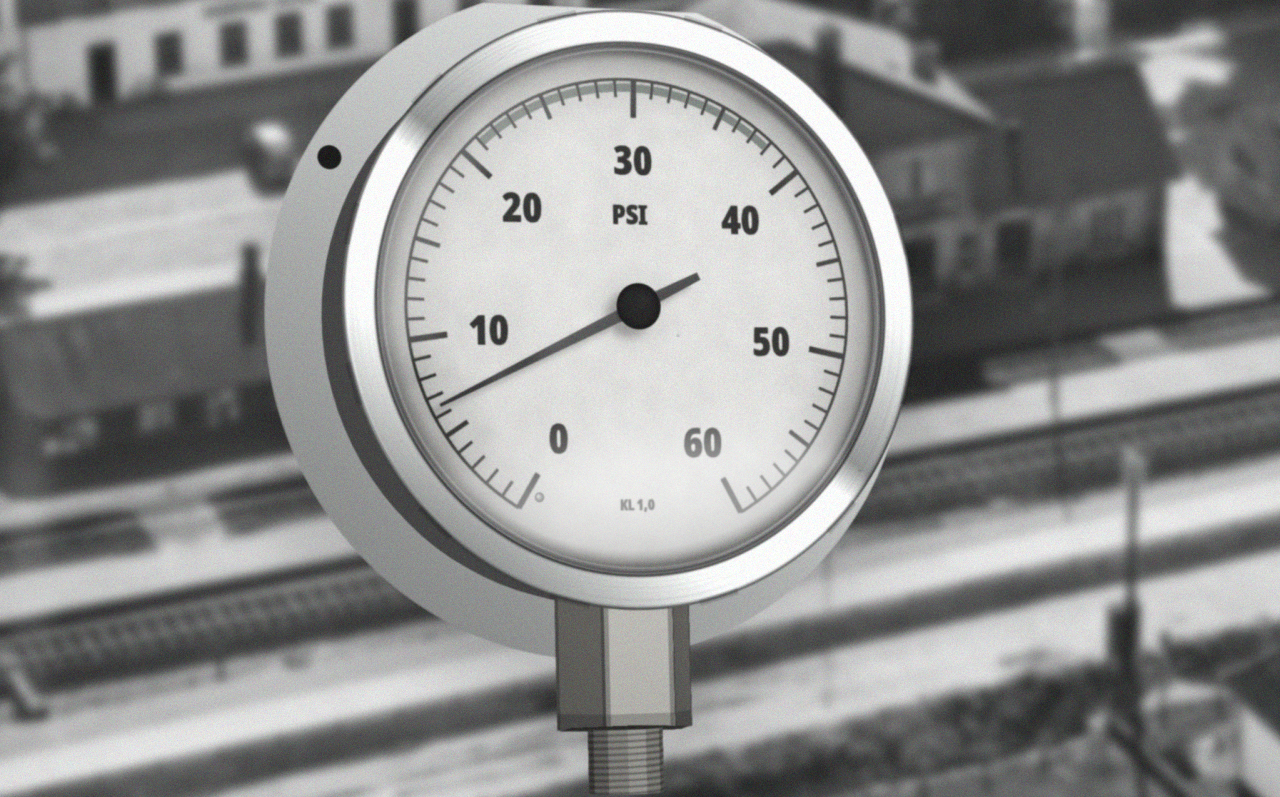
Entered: 6.5 psi
